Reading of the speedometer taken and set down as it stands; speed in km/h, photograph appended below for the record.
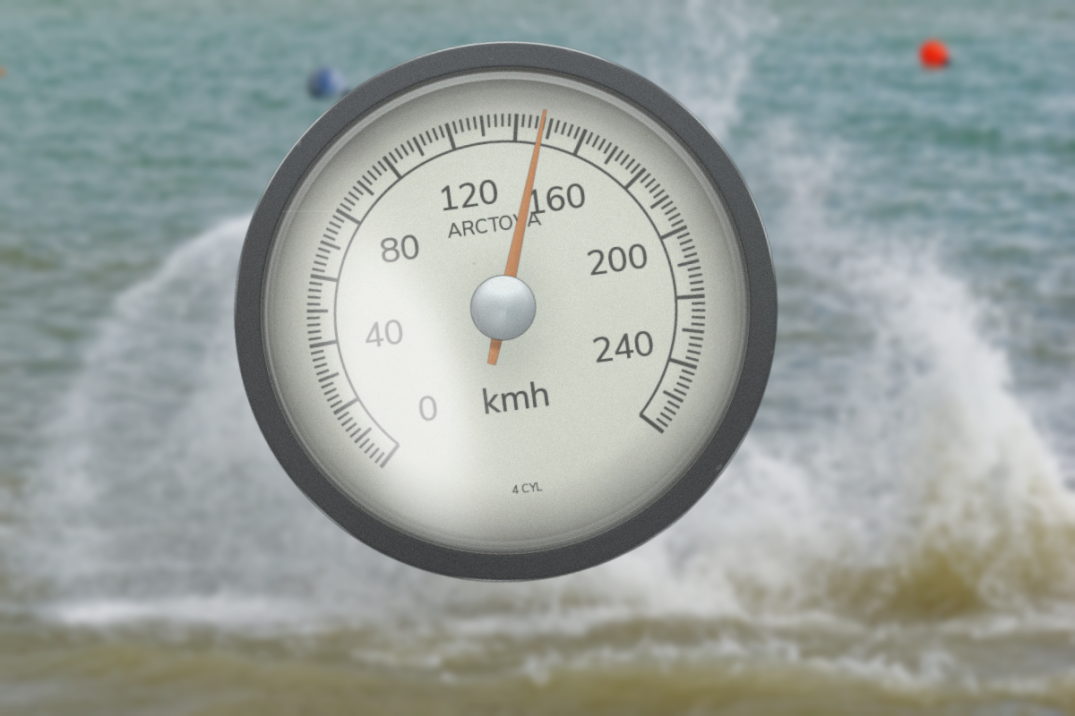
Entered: 148 km/h
